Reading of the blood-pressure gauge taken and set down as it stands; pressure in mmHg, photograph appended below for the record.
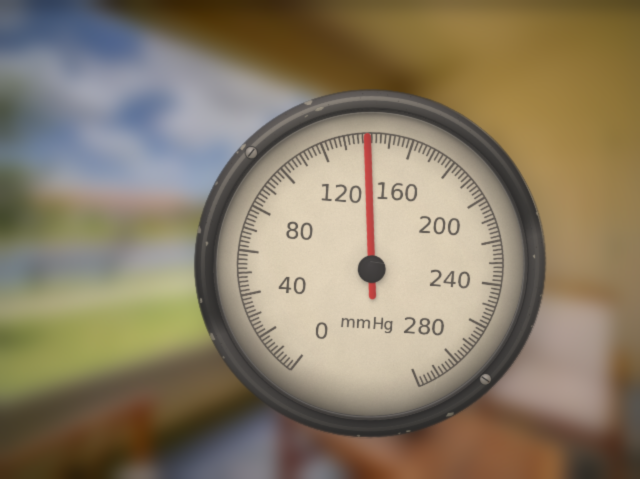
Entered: 140 mmHg
